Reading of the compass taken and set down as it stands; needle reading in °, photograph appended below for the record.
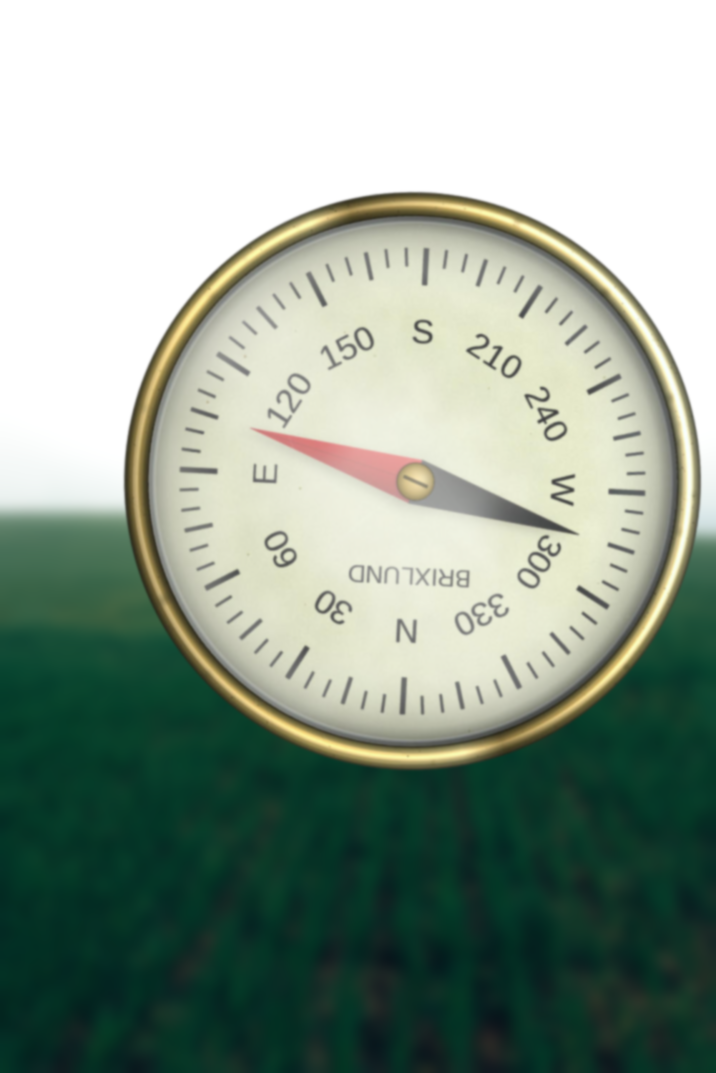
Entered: 105 °
